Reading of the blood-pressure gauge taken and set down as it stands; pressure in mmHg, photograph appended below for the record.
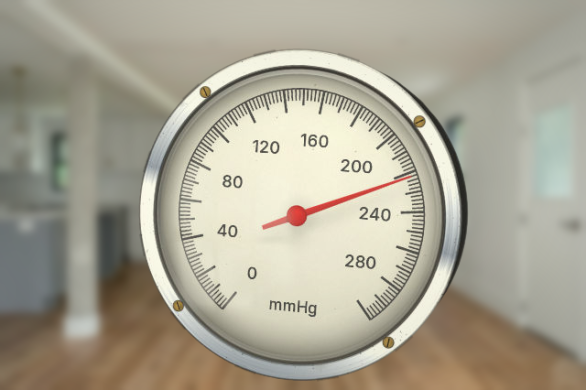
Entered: 222 mmHg
